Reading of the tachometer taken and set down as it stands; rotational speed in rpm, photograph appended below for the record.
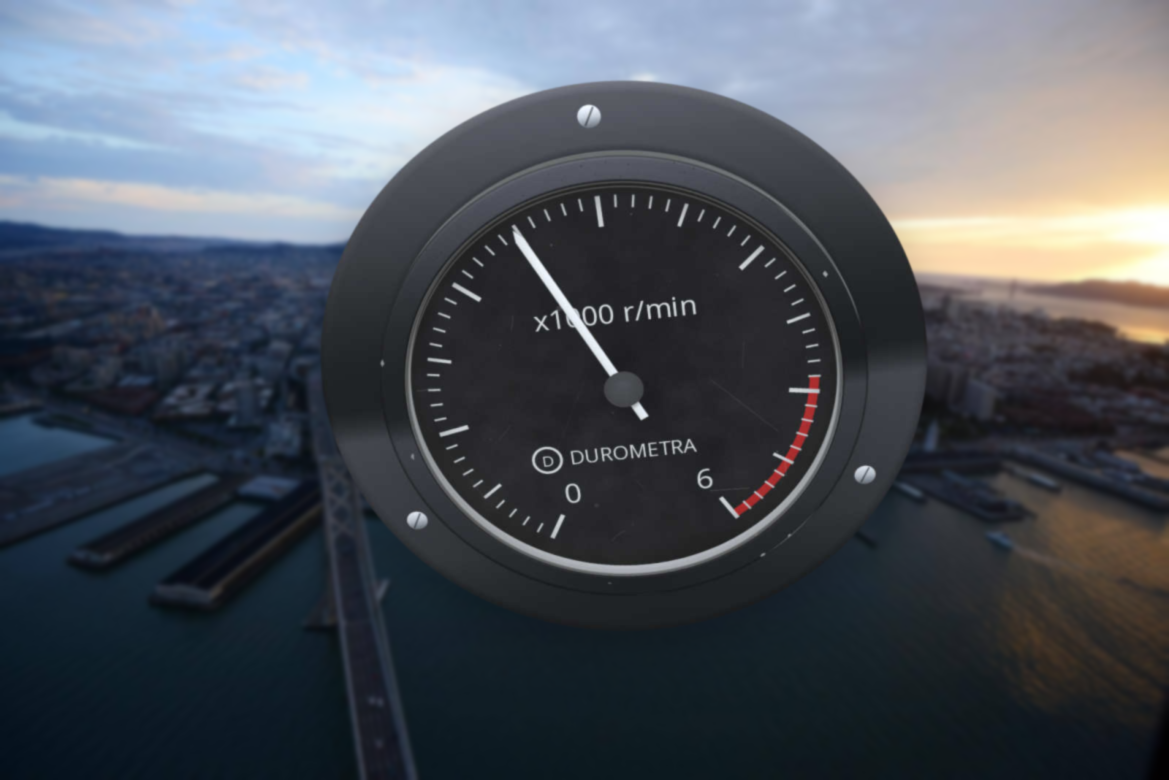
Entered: 2500 rpm
